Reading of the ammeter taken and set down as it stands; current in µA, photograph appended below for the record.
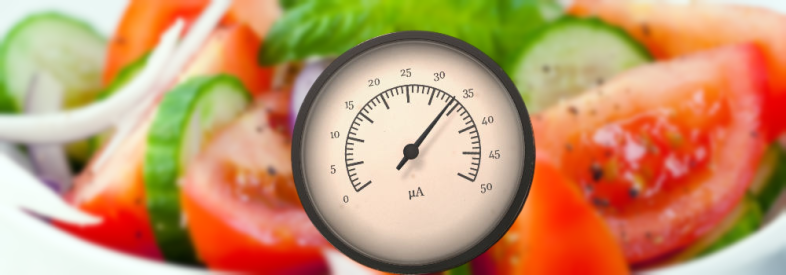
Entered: 34 µA
